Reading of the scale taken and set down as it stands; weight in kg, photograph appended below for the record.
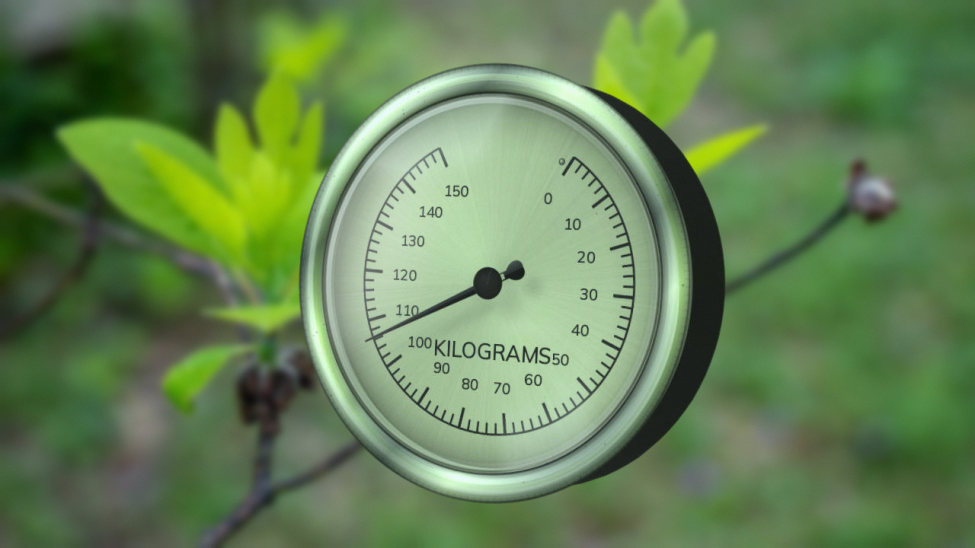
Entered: 106 kg
